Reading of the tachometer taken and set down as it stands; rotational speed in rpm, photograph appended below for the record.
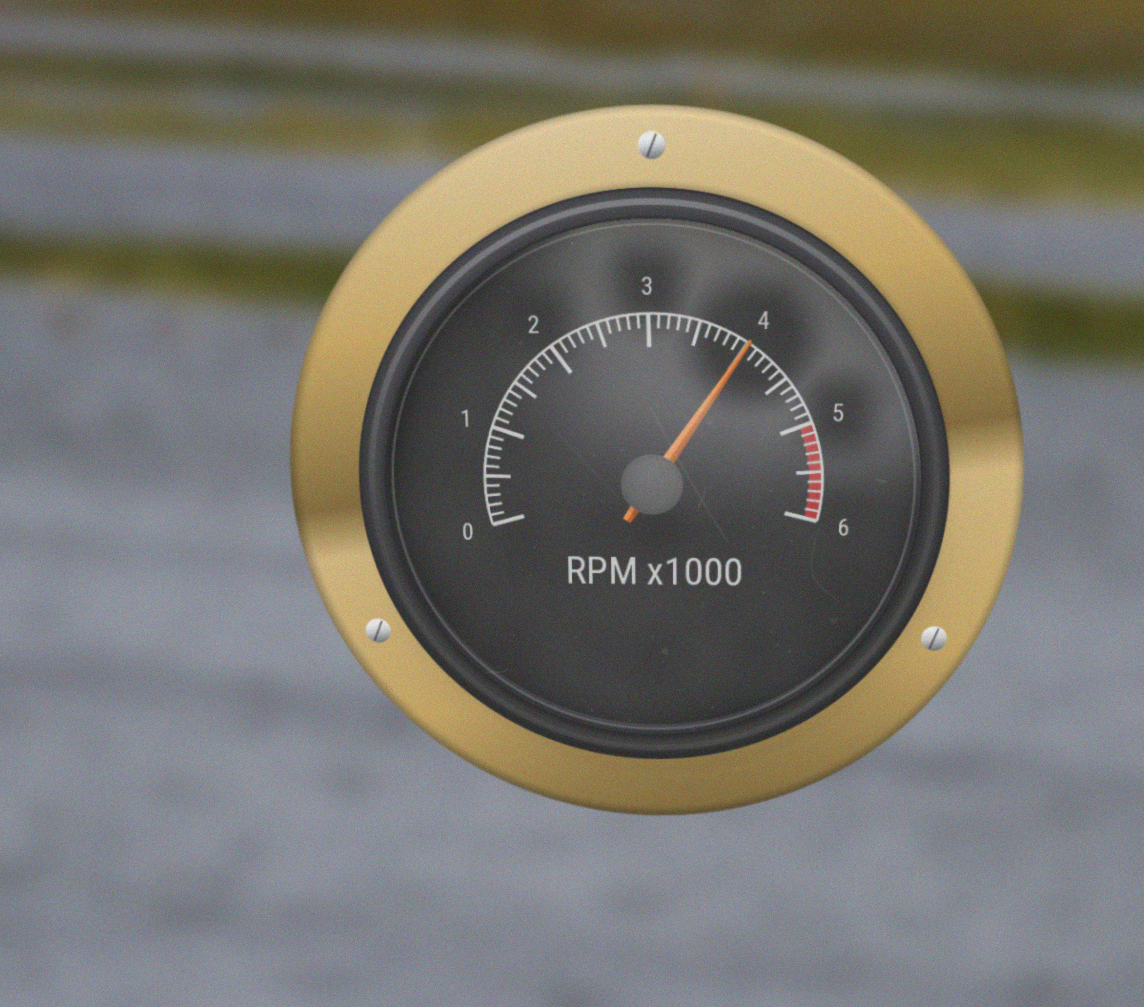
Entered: 4000 rpm
